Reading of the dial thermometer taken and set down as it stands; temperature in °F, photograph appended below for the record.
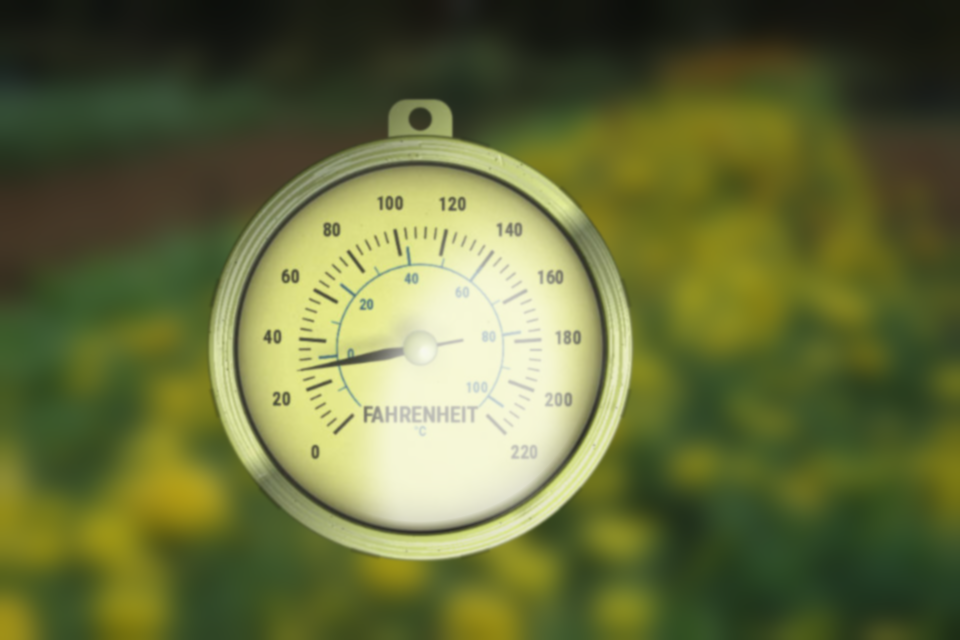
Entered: 28 °F
